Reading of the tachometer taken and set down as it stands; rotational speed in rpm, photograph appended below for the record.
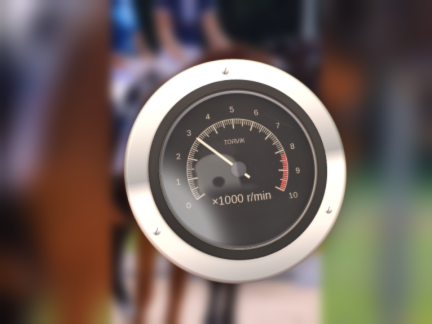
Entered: 3000 rpm
